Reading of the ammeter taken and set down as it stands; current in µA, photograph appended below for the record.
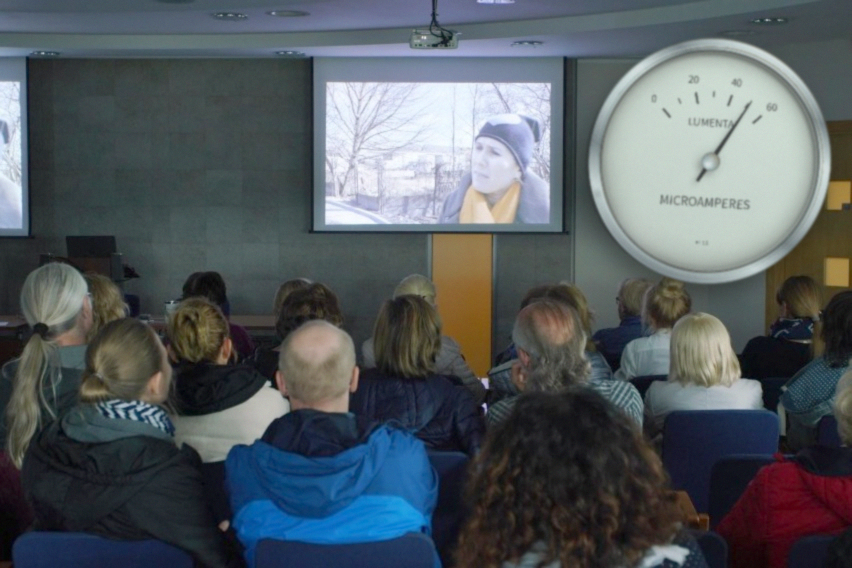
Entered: 50 µA
